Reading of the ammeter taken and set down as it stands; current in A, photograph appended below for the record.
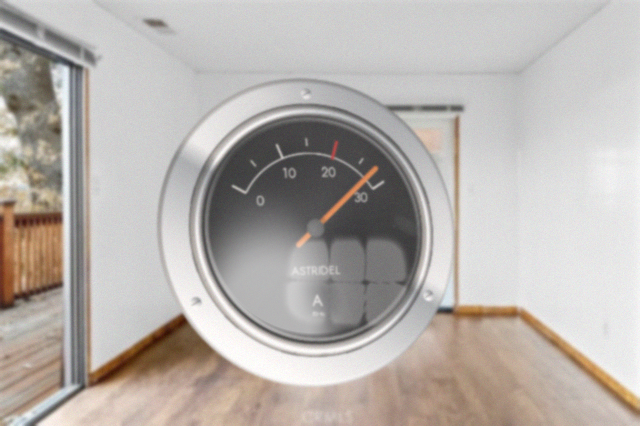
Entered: 27.5 A
